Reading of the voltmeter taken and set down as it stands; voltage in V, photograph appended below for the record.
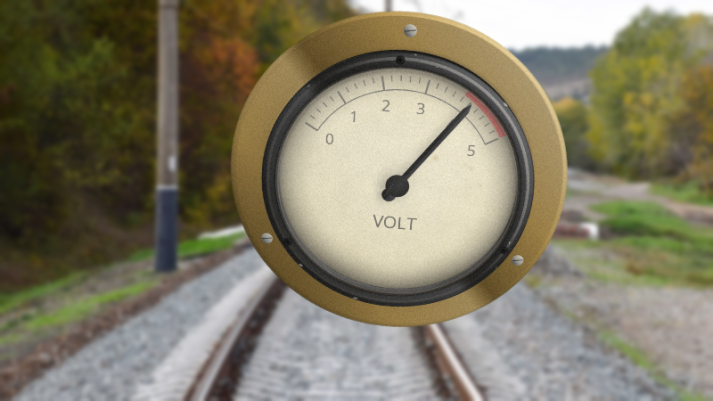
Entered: 4 V
